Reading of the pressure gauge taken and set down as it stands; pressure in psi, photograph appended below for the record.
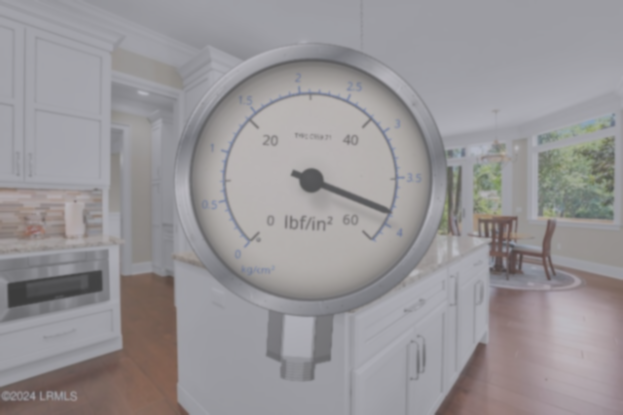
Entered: 55 psi
